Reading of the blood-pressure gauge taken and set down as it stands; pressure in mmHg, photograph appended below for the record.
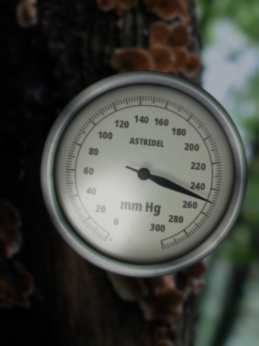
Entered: 250 mmHg
